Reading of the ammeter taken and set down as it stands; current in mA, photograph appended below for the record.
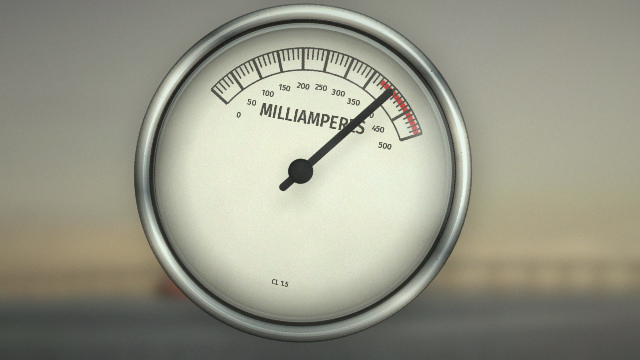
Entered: 400 mA
